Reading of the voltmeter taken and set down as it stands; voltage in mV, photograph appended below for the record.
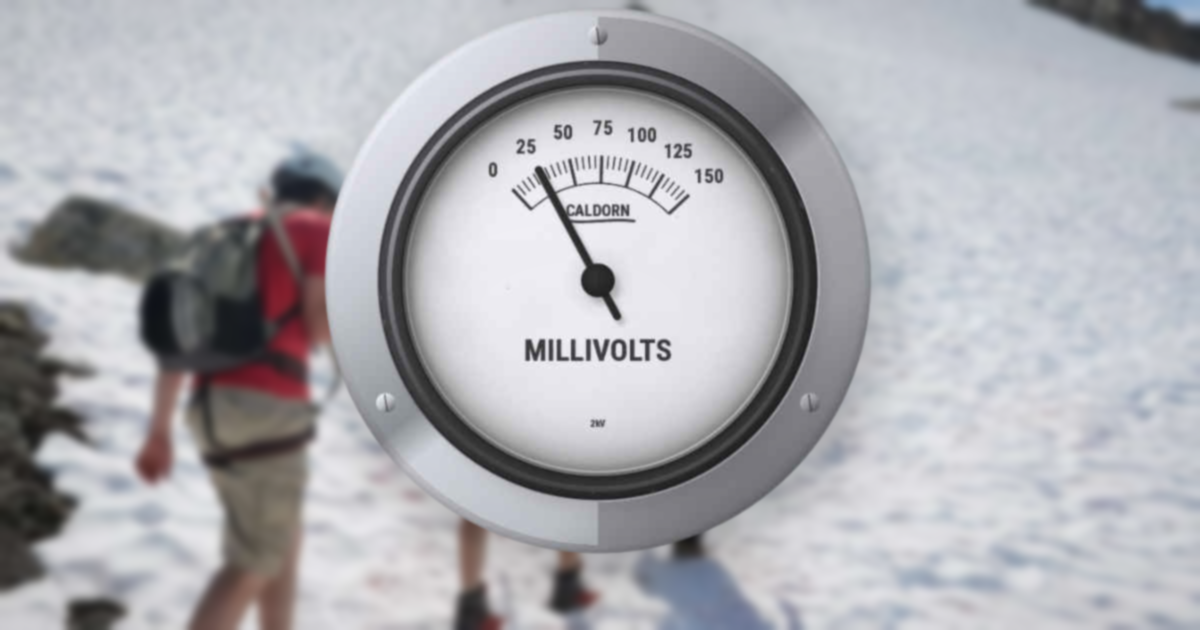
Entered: 25 mV
